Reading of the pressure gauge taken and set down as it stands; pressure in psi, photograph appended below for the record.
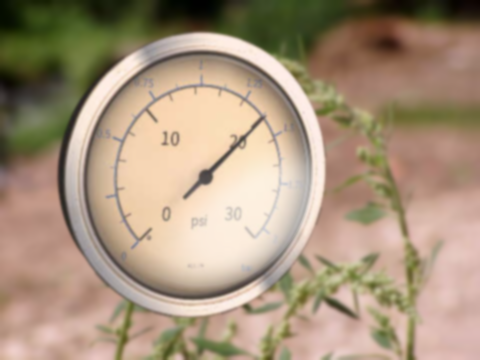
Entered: 20 psi
